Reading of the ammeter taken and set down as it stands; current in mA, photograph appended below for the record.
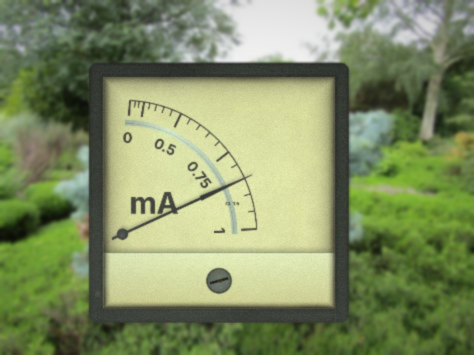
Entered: 0.85 mA
